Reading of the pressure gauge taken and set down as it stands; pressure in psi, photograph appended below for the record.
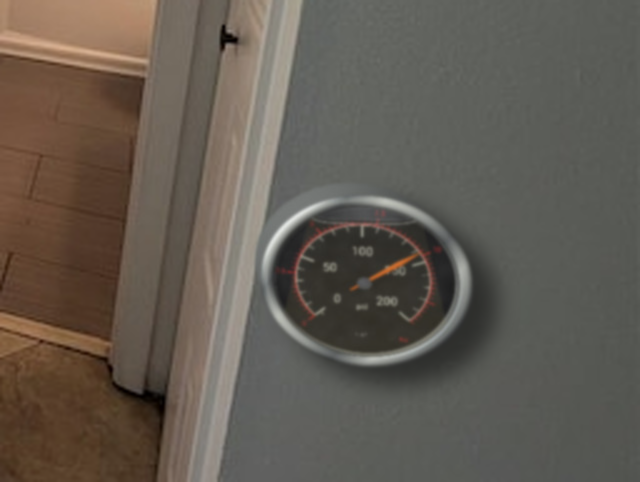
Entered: 140 psi
